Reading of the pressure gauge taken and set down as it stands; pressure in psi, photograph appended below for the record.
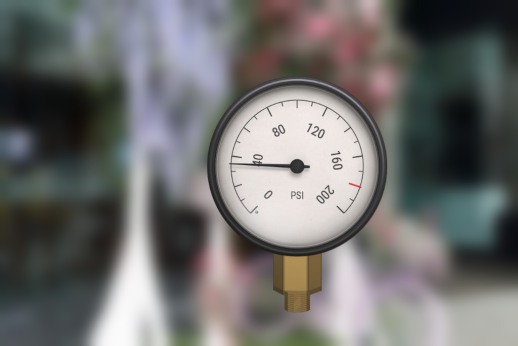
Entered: 35 psi
